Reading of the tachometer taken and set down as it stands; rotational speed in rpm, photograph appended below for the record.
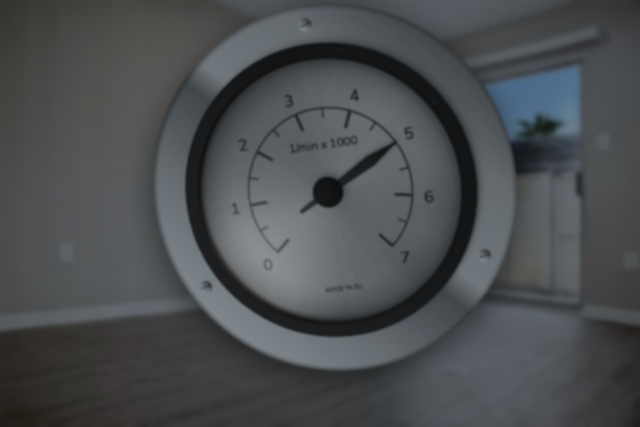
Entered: 5000 rpm
